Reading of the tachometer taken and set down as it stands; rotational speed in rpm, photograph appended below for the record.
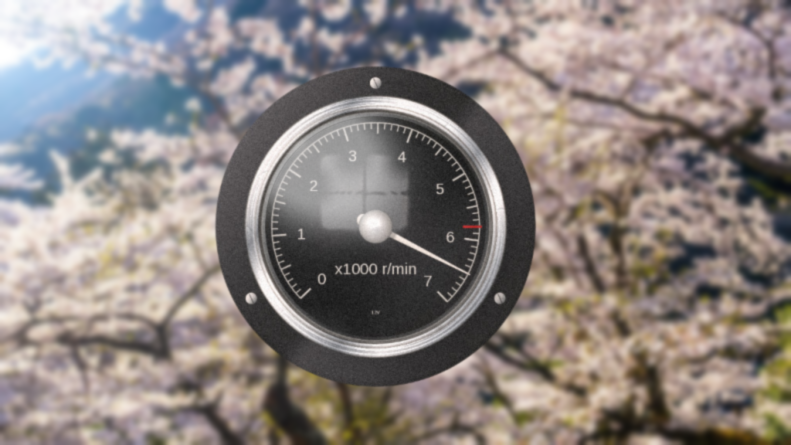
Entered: 6500 rpm
